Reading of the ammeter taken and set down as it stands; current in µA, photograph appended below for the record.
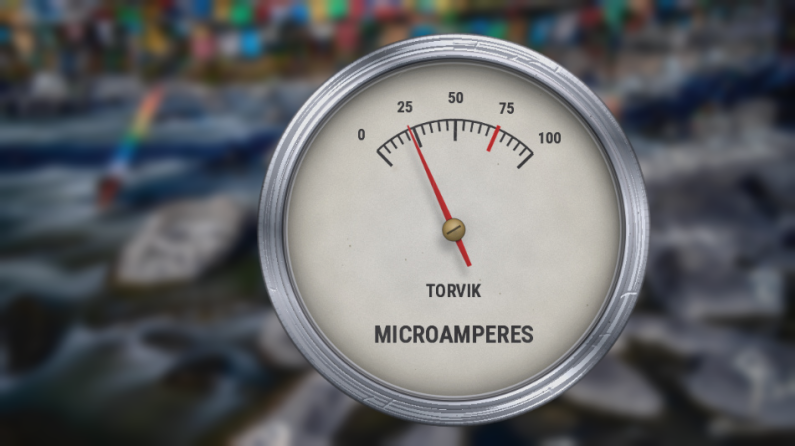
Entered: 22.5 µA
